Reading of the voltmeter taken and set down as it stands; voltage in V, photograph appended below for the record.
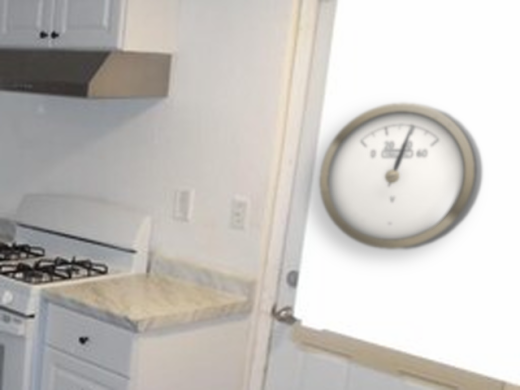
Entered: 40 V
